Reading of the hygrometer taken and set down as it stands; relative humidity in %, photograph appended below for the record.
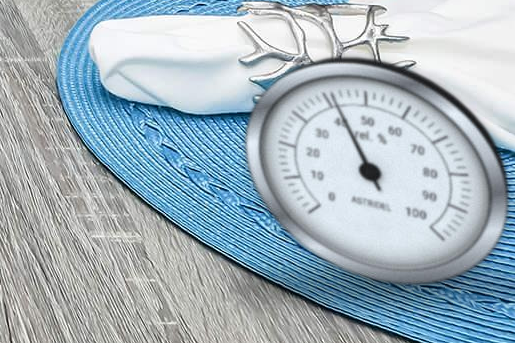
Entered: 42 %
